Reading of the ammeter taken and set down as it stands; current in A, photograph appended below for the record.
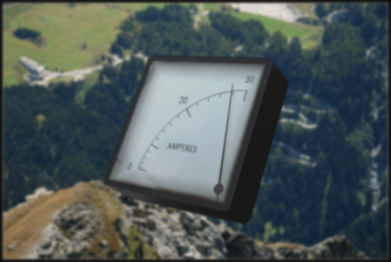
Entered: 28 A
